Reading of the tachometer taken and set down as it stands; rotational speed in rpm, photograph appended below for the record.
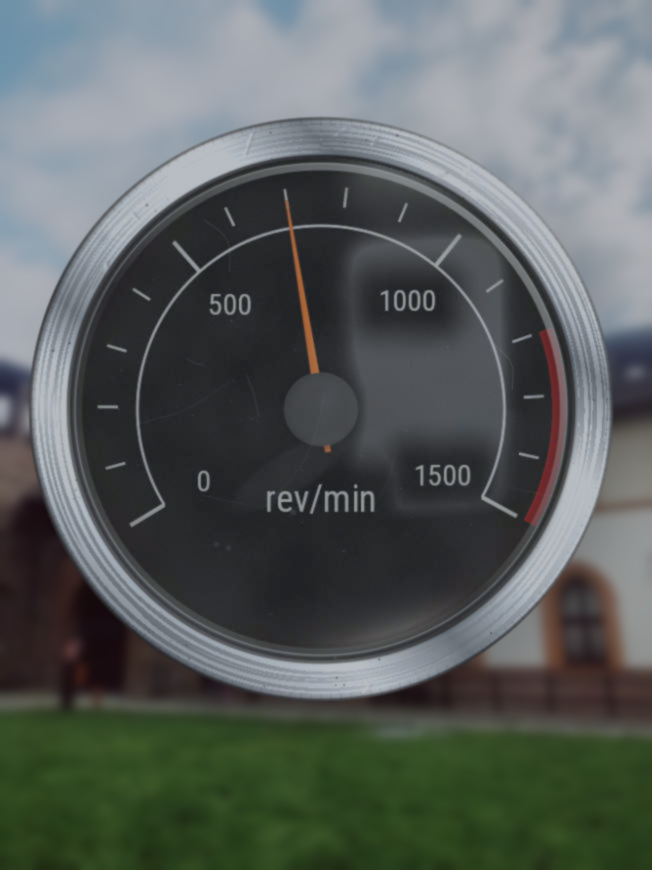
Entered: 700 rpm
